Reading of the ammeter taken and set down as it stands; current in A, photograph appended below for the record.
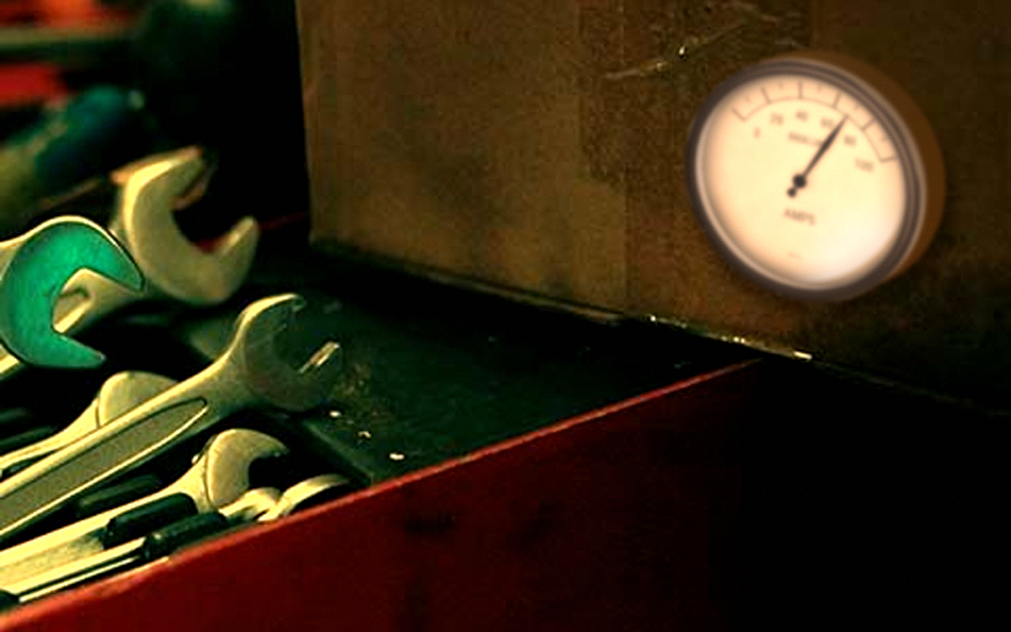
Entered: 70 A
